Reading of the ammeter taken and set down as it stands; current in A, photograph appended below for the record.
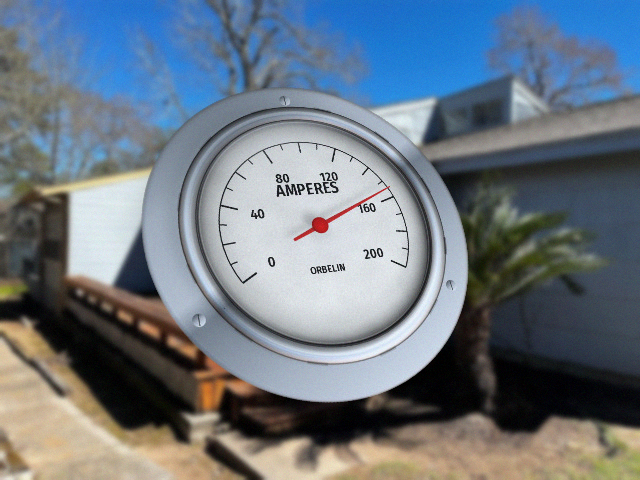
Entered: 155 A
